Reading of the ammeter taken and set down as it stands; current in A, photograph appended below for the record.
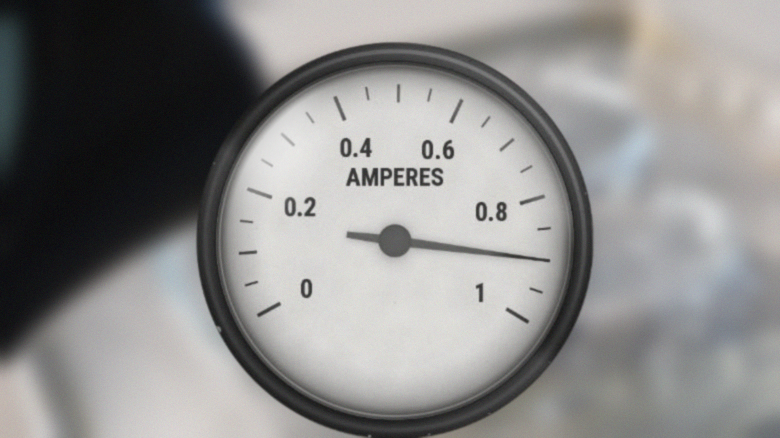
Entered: 0.9 A
